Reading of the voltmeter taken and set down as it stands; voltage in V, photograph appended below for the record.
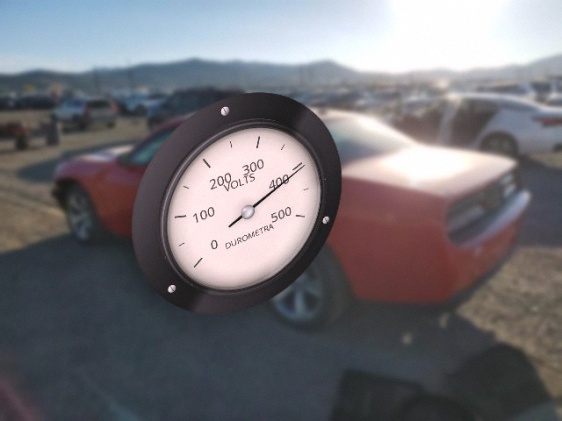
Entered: 400 V
